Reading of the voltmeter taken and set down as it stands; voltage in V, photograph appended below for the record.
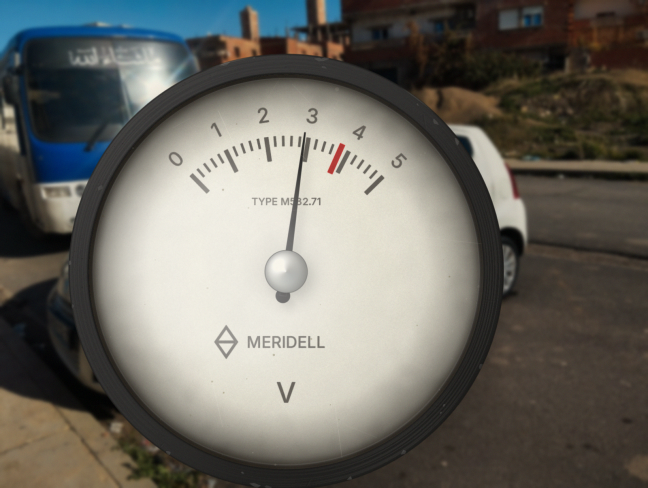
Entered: 2.9 V
